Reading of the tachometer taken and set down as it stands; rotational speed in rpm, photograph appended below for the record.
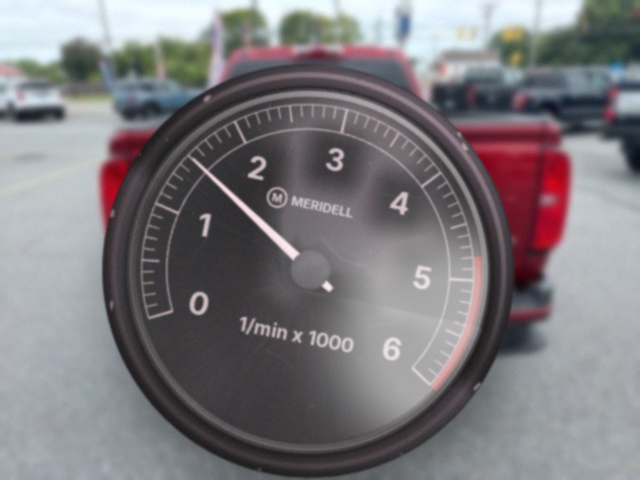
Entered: 1500 rpm
